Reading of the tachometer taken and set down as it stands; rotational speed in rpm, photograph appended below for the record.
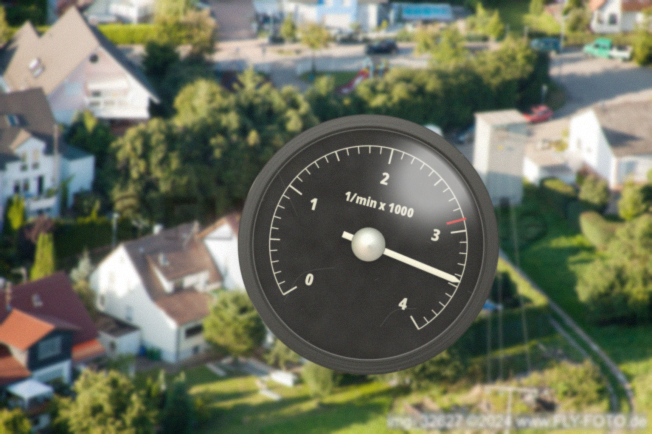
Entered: 3450 rpm
